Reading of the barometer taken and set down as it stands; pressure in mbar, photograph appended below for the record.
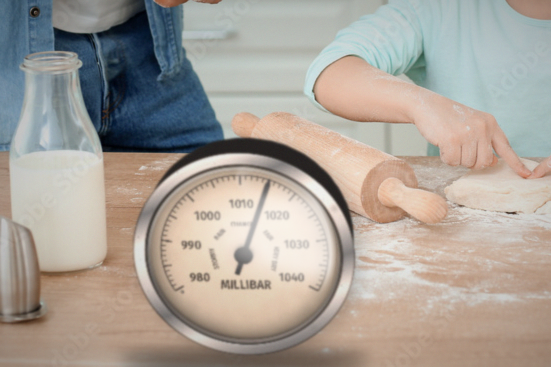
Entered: 1015 mbar
